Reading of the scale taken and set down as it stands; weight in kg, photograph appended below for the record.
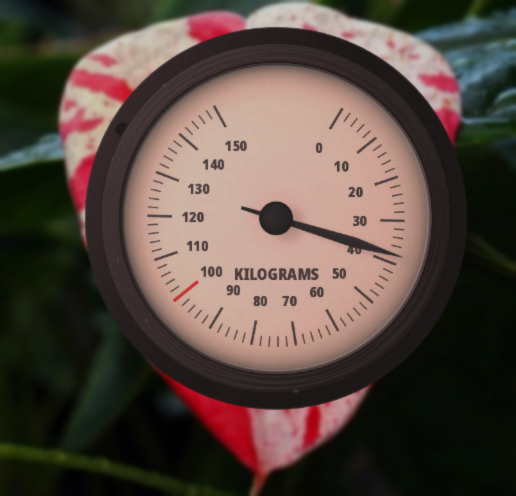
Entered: 38 kg
